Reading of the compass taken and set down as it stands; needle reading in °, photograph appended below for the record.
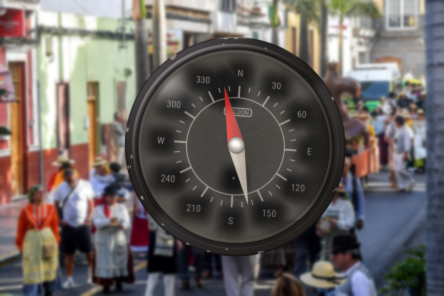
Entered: 345 °
